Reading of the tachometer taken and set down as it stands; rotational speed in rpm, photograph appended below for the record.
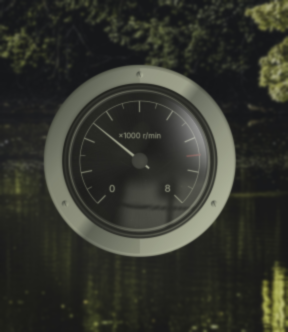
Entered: 2500 rpm
